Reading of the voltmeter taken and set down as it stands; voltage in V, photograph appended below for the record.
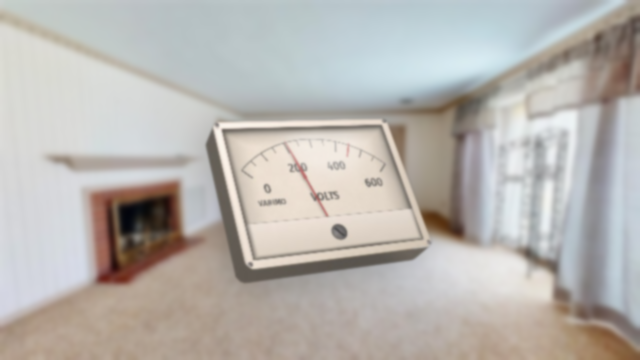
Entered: 200 V
